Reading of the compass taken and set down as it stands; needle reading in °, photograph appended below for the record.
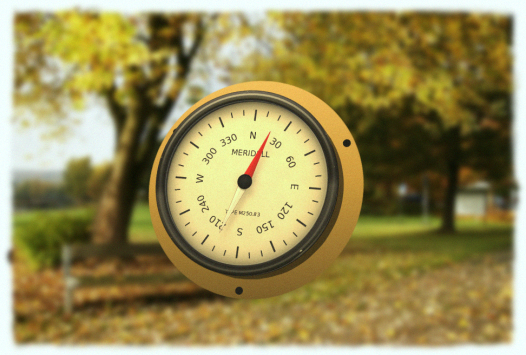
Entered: 20 °
